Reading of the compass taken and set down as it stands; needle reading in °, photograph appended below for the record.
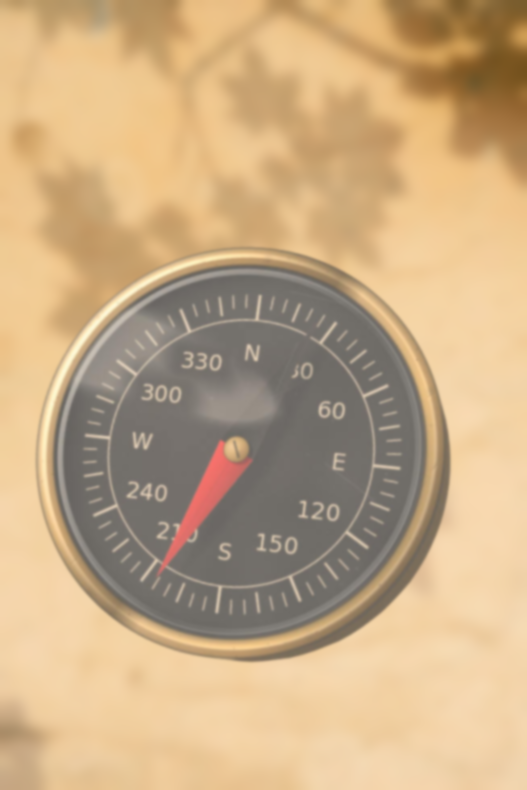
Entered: 205 °
